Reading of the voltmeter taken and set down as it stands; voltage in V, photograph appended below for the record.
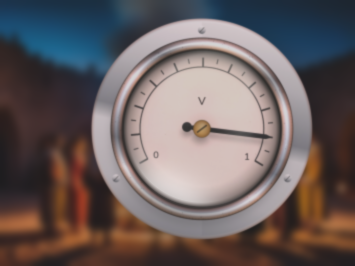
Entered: 0.9 V
